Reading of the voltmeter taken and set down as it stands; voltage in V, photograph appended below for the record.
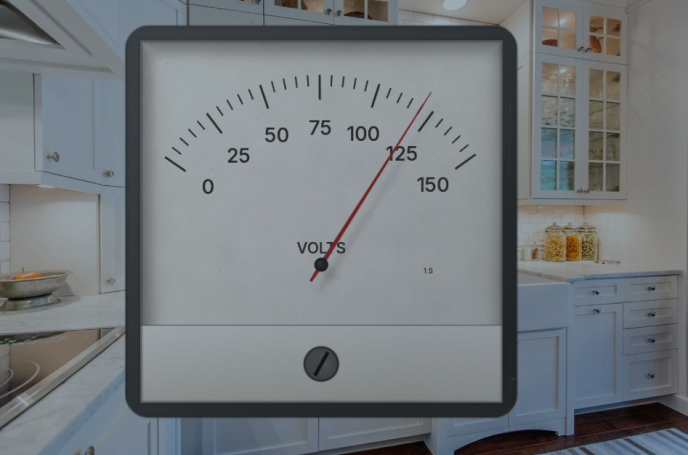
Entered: 120 V
